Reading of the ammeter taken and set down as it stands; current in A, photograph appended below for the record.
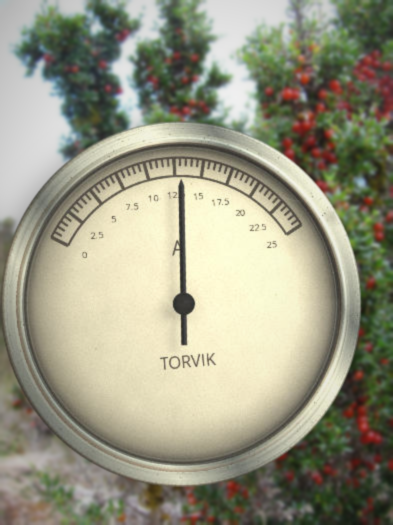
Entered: 13 A
